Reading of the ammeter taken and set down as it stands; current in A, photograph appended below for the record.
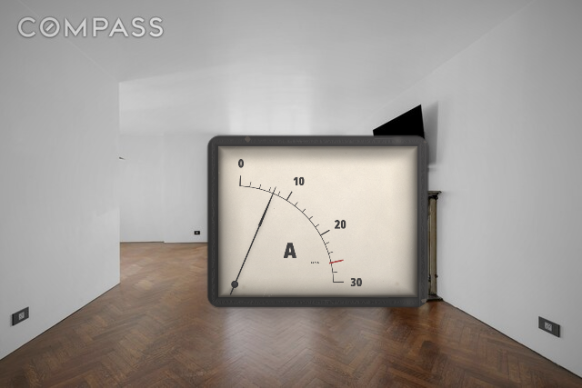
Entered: 7 A
